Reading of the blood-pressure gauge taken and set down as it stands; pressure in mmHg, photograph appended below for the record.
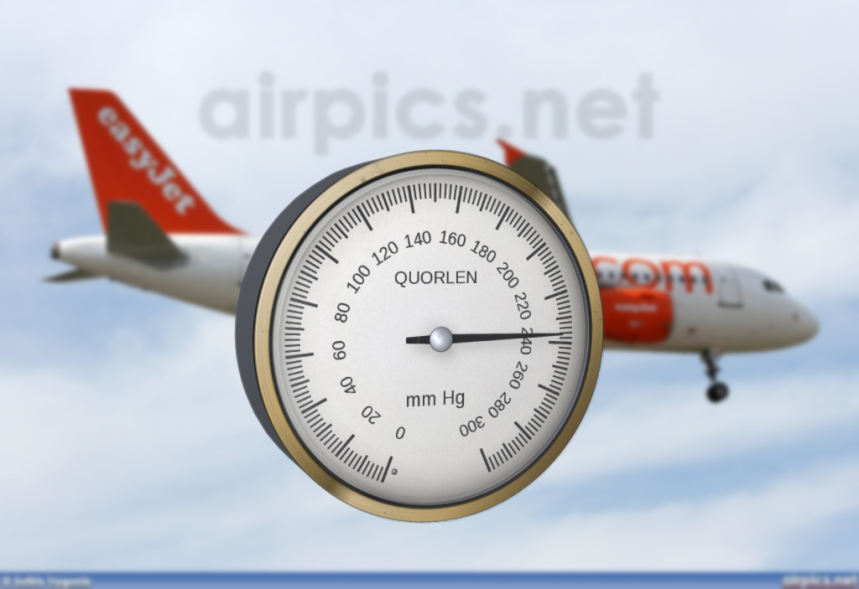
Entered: 236 mmHg
